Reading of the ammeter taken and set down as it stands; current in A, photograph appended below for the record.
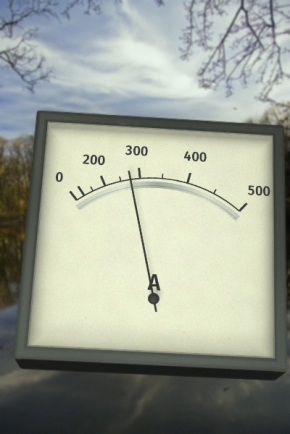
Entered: 275 A
